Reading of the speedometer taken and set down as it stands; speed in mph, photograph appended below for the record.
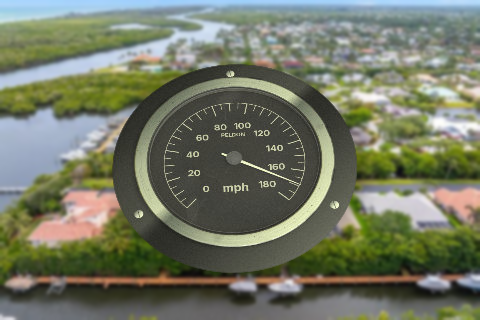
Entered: 170 mph
